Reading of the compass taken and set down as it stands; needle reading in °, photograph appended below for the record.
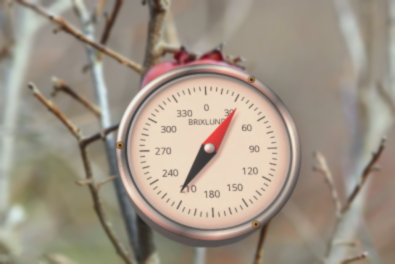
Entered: 35 °
